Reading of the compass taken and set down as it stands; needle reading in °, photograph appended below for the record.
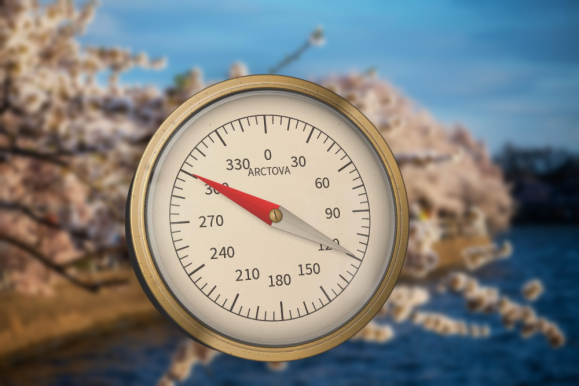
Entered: 300 °
